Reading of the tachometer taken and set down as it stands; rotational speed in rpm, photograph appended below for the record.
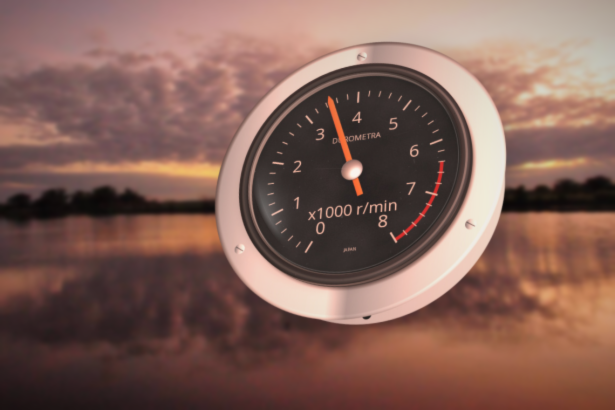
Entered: 3500 rpm
